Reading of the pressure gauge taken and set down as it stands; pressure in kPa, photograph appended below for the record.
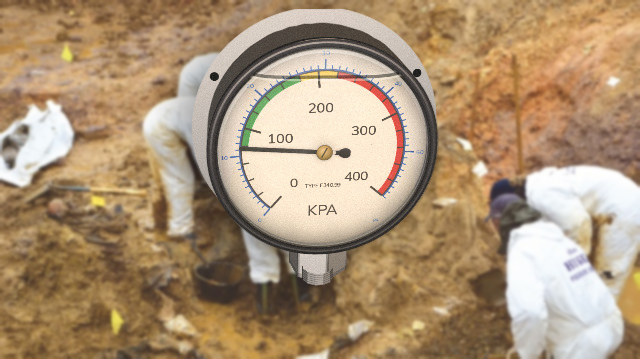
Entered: 80 kPa
